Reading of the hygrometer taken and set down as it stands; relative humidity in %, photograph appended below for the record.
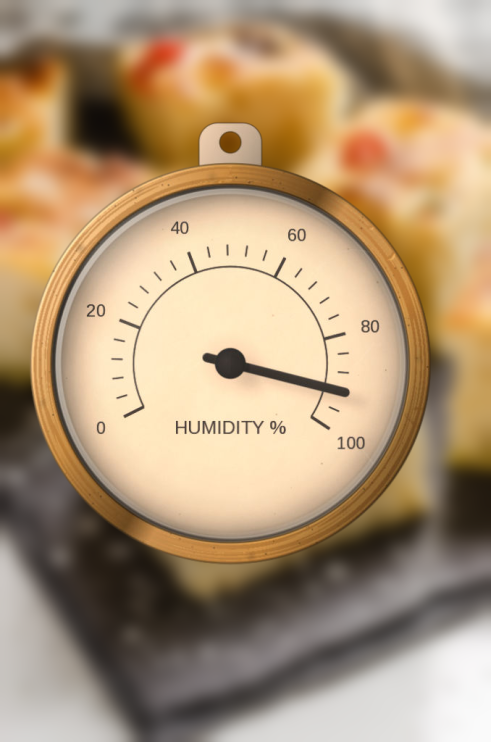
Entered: 92 %
